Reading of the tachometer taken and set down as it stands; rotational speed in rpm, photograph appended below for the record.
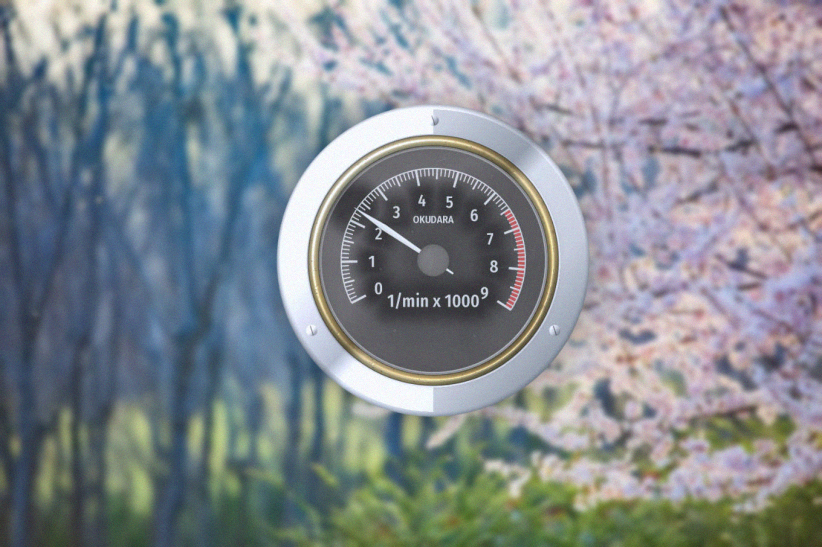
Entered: 2300 rpm
